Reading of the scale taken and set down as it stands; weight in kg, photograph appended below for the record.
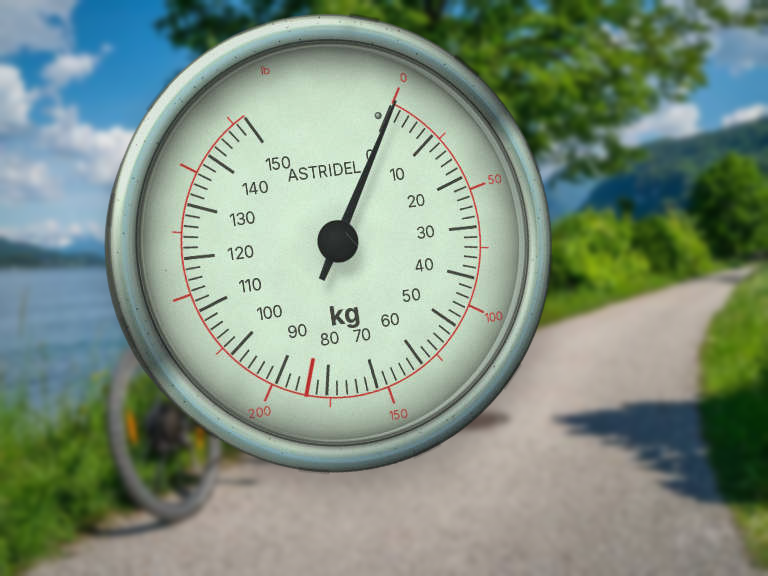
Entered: 0 kg
